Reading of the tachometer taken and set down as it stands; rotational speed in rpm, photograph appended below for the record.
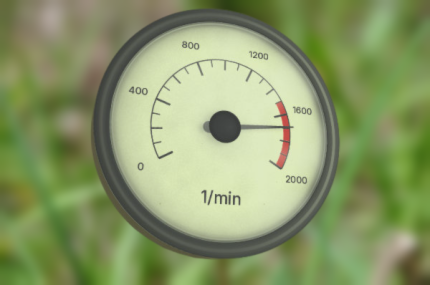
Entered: 1700 rpm
